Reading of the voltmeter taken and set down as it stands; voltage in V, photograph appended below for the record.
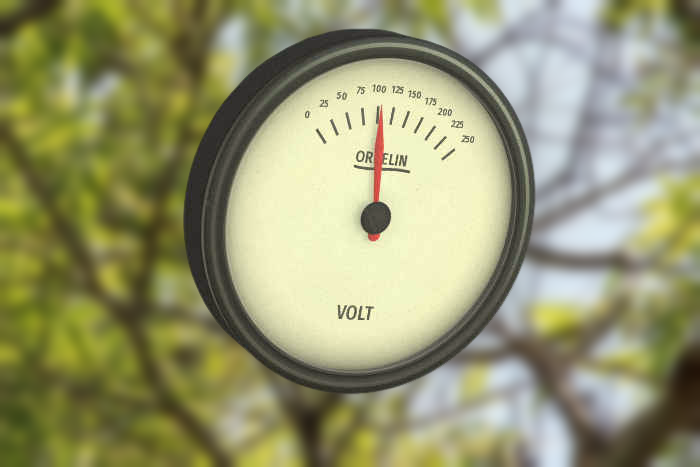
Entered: 100 V
